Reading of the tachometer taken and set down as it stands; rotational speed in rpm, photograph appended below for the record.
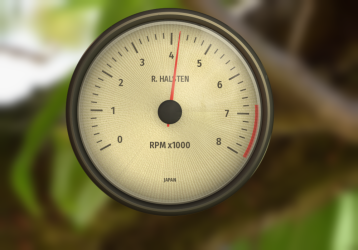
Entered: 4200 rpm
